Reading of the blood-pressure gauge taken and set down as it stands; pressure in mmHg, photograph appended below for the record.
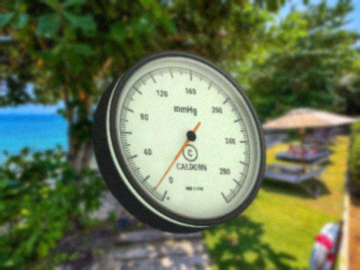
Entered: 10 mmHg
